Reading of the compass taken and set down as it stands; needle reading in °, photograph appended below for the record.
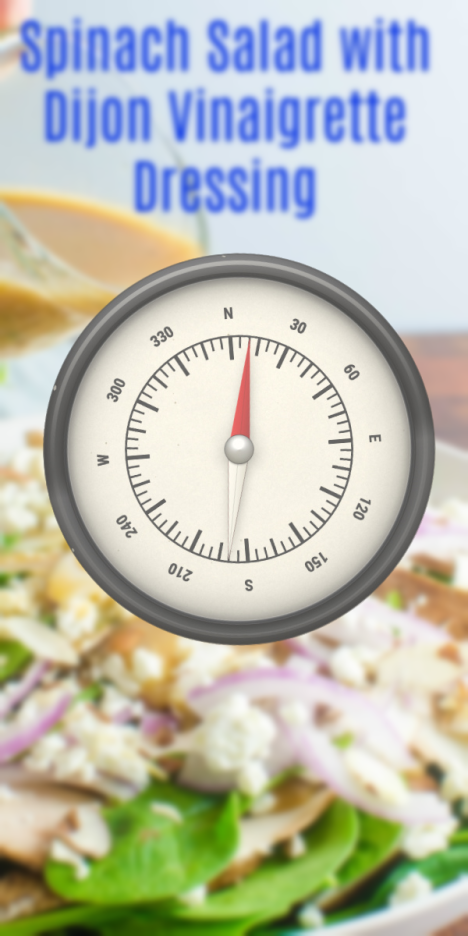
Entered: 10 °
